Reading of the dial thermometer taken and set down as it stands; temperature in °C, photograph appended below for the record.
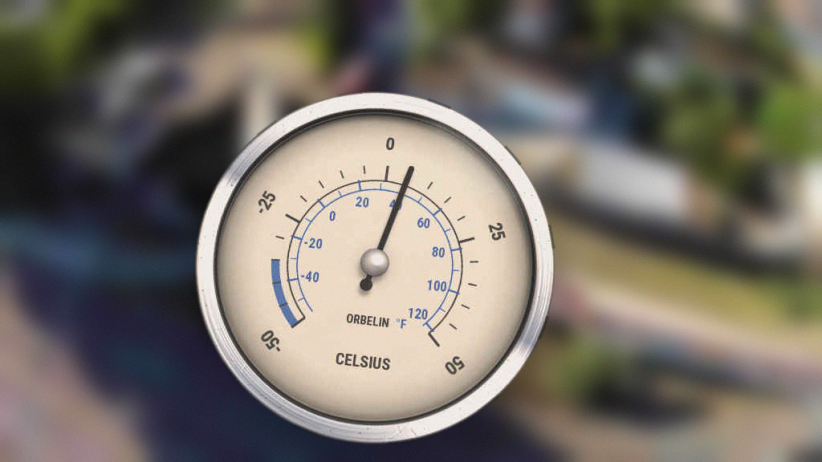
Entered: 5 °C
